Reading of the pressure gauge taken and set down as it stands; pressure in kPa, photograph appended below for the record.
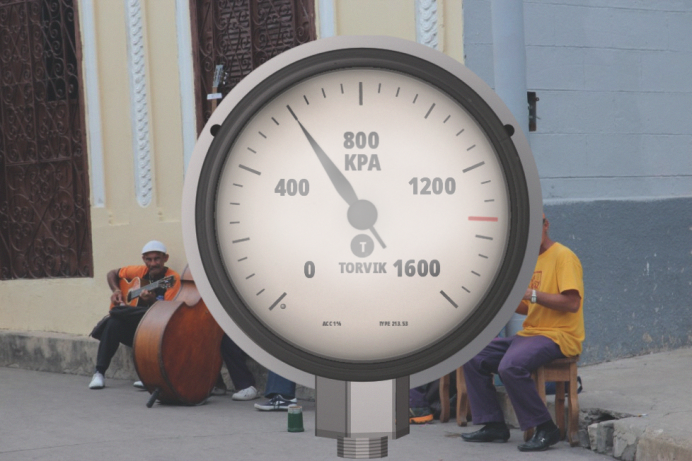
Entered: 600 kPa
